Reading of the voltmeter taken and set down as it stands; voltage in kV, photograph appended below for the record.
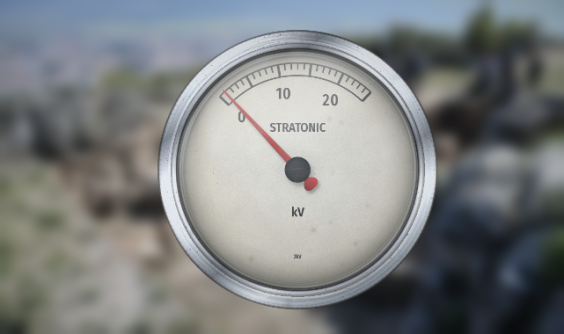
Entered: 1 kV
